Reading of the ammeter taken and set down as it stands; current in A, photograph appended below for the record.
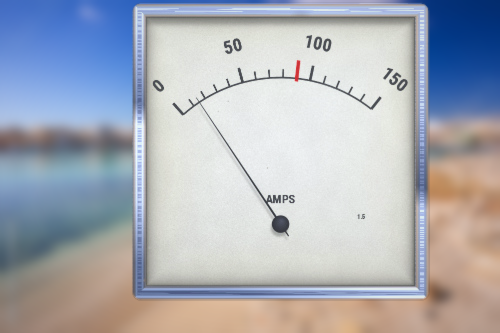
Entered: 15 A
